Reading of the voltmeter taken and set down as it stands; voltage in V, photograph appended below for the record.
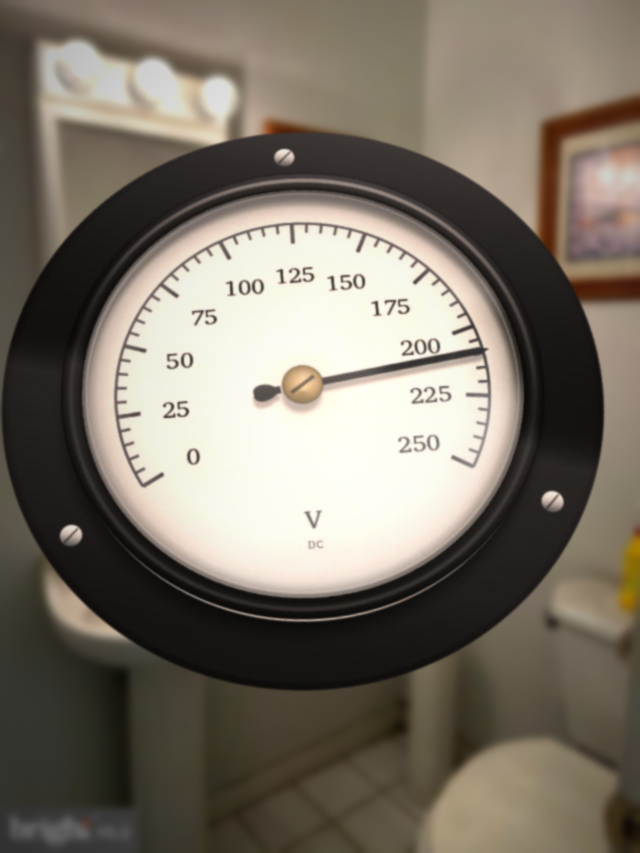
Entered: 210 V
